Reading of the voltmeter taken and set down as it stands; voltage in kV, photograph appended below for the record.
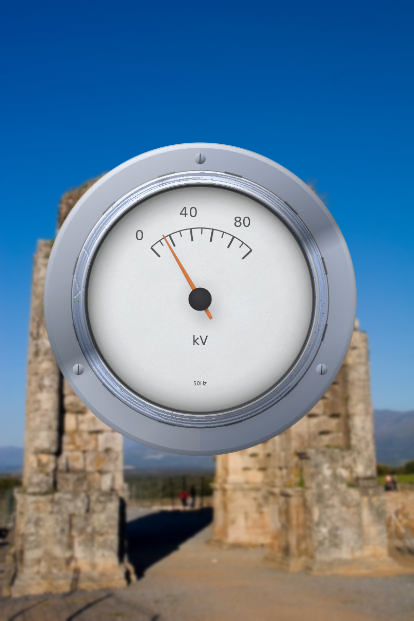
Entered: 15 kV
